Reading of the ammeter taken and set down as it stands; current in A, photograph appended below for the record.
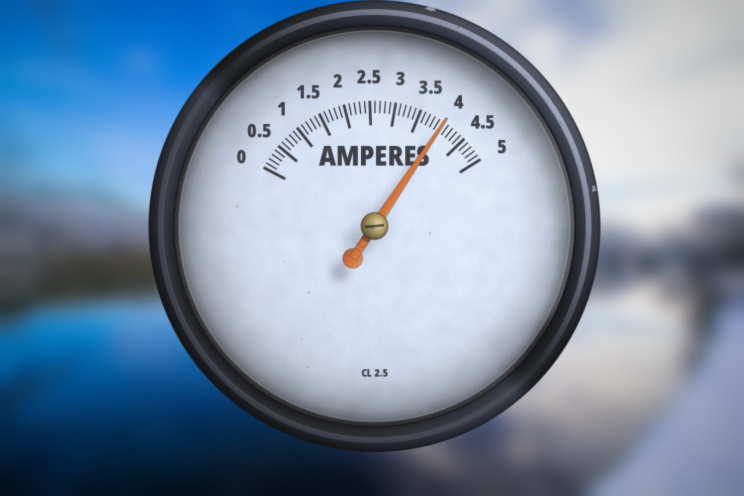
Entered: 4 A
